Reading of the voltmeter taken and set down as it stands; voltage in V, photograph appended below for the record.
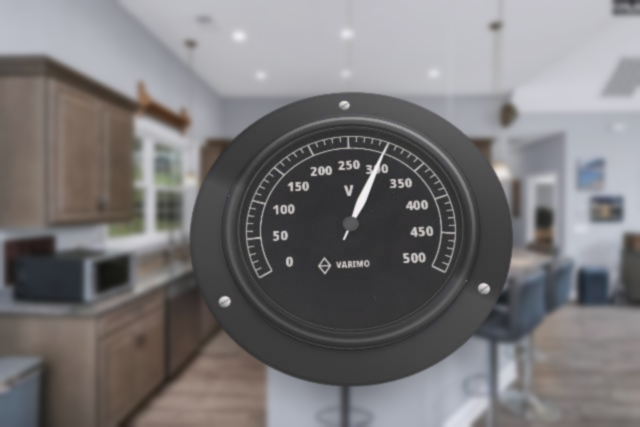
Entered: 300 V
